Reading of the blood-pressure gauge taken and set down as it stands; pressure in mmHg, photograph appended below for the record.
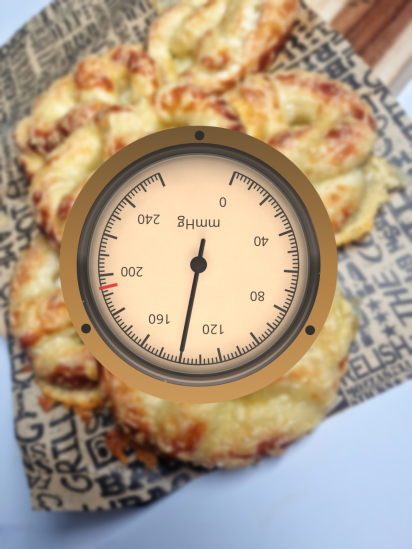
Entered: 140 mmHg
